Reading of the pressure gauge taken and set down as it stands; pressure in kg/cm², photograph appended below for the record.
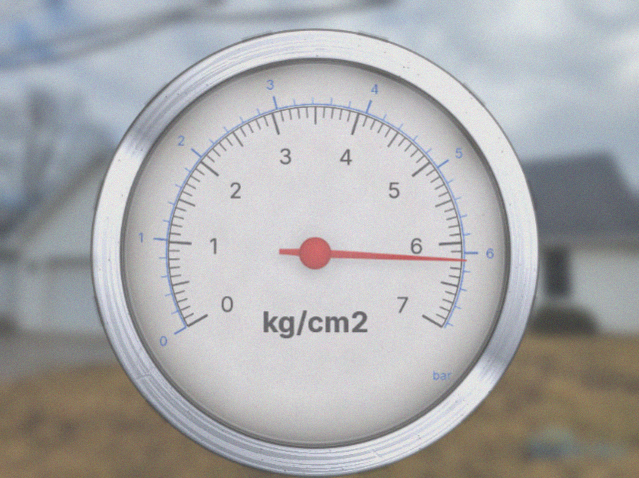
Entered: 6.2 kg/cm²
